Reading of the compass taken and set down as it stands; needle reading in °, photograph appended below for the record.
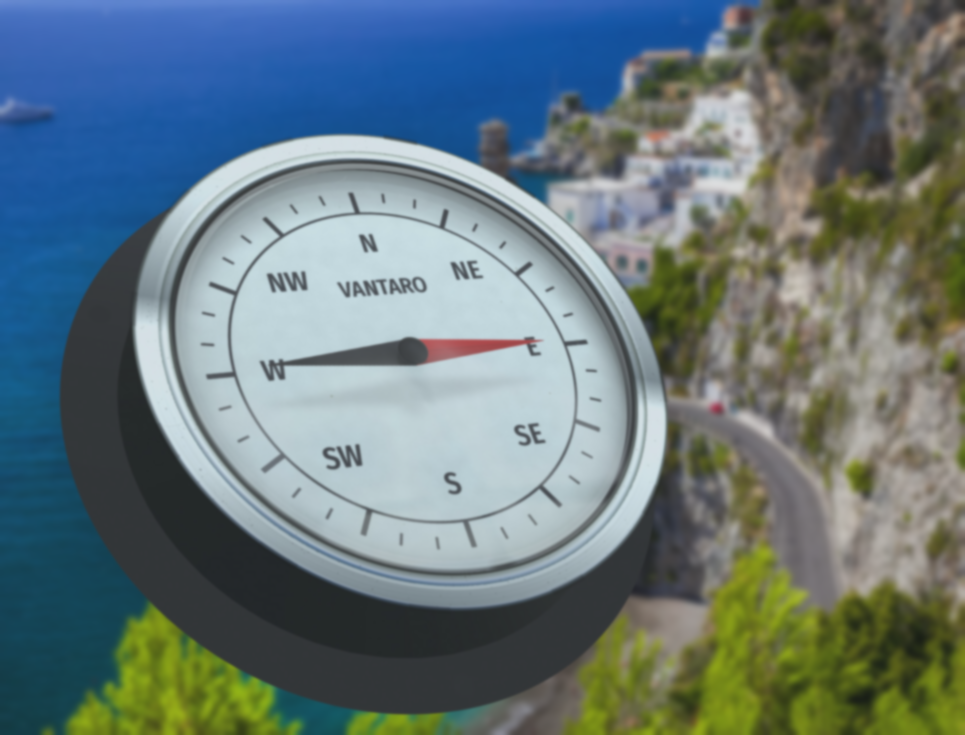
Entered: 90 °
